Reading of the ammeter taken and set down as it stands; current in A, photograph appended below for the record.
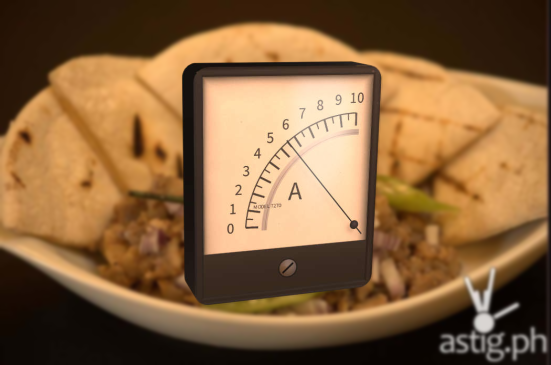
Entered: 5.5 A
